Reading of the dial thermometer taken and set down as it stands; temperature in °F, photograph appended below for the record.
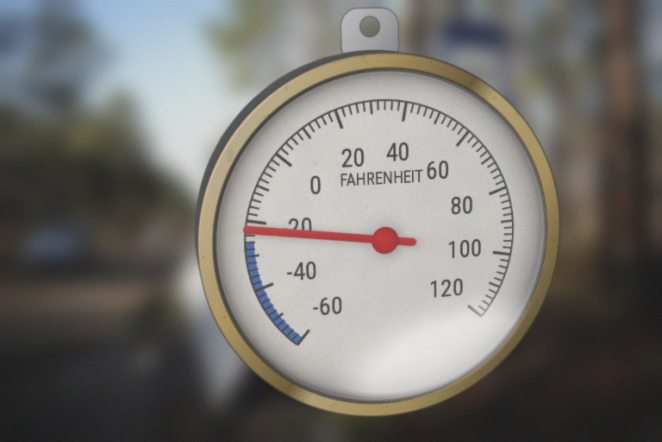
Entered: -22 °F
